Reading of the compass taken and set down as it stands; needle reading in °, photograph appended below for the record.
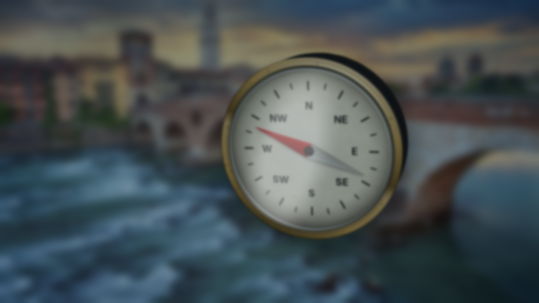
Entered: 292.5 °
